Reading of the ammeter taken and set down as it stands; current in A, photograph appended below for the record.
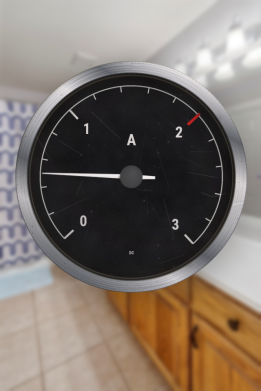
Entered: 0.5 A
